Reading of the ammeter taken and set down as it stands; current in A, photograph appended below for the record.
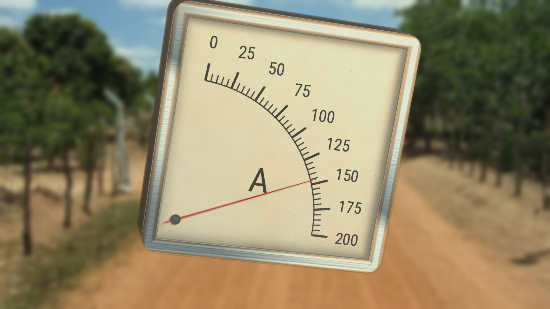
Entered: 145 A
